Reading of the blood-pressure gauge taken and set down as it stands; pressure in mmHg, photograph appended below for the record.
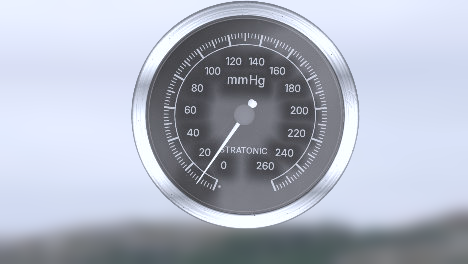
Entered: 10 mmHg
